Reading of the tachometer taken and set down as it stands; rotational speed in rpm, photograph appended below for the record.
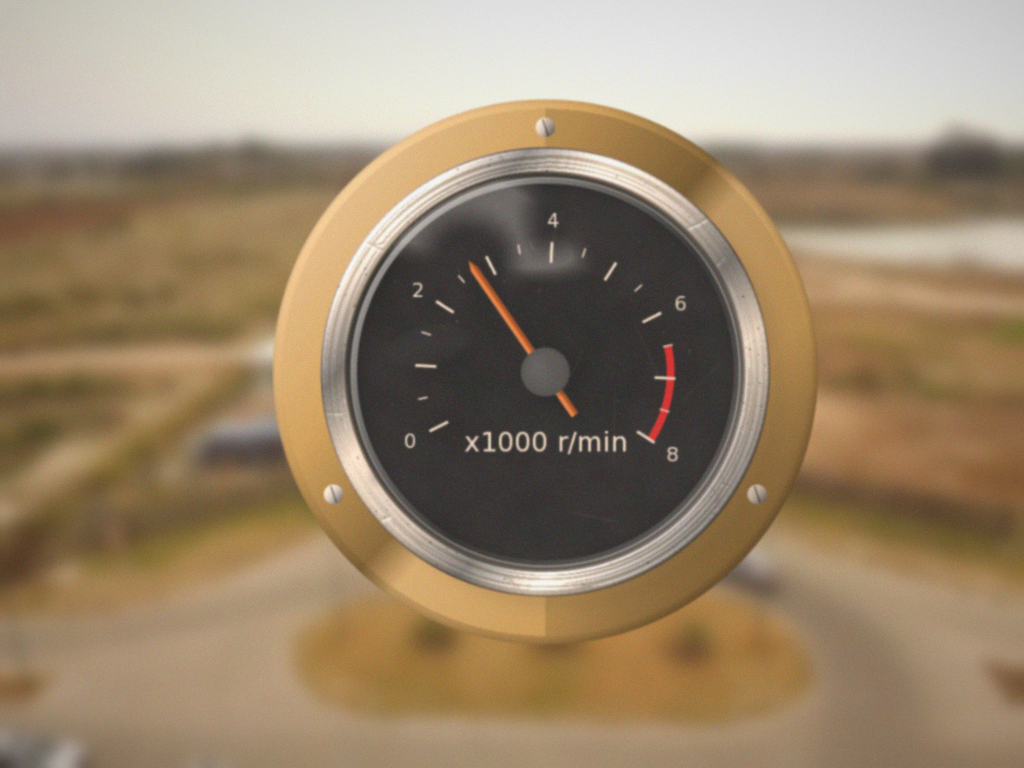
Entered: 2750 rpm
